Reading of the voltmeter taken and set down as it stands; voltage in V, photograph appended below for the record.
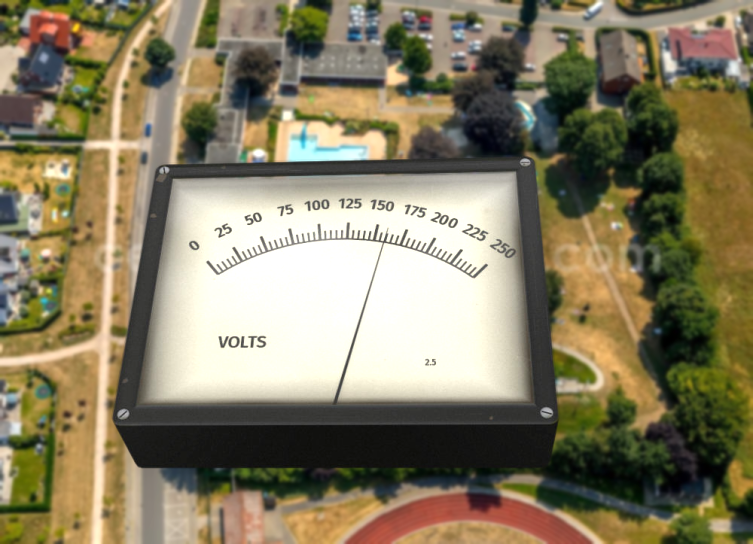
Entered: 160 V
